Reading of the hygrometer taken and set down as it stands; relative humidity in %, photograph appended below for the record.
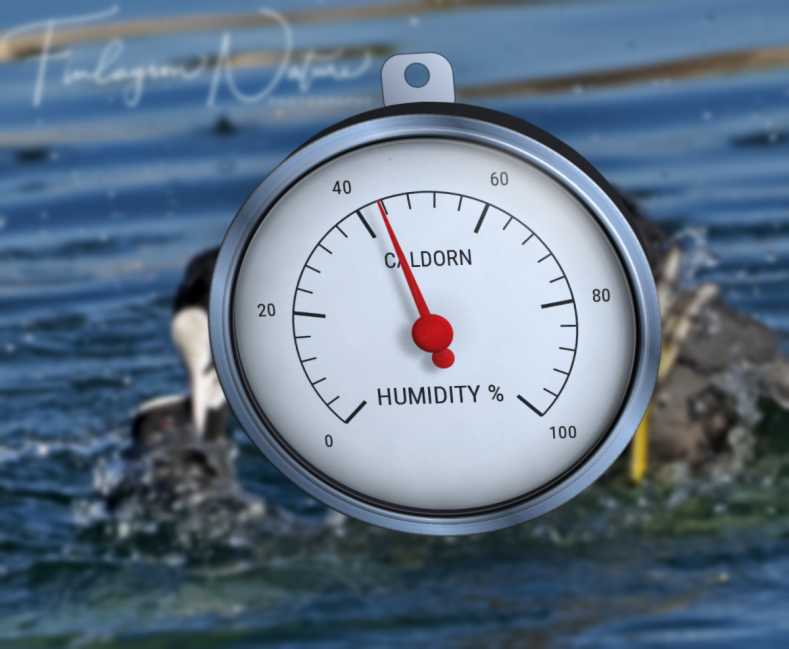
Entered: 44 %
